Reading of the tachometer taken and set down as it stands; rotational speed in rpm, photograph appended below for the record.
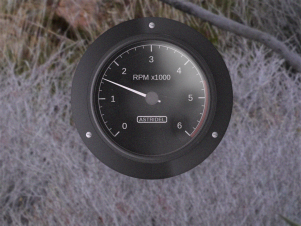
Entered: 1500 rpm
